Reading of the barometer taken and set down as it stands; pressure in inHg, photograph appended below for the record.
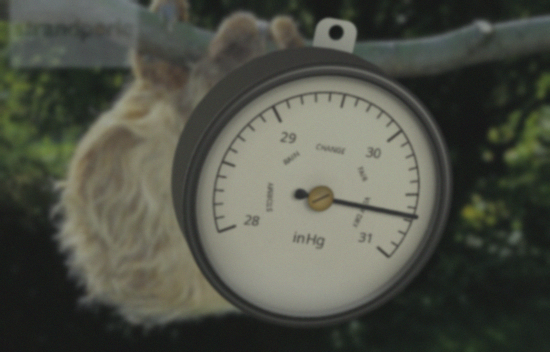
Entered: 30.65 inHg
